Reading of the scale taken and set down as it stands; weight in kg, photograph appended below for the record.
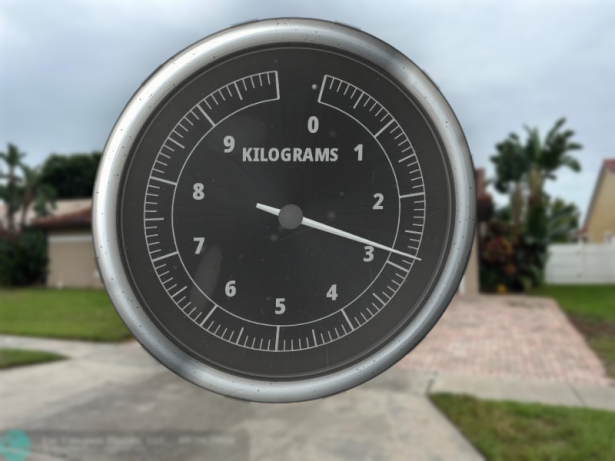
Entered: 2.8 kg
